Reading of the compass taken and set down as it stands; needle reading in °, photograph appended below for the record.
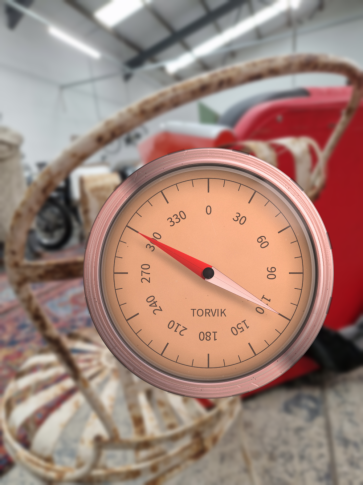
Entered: 300 °
